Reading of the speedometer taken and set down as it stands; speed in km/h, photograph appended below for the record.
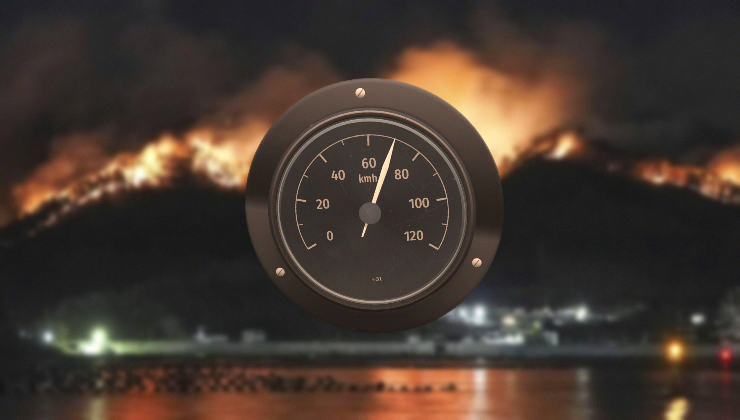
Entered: 70 km/h
